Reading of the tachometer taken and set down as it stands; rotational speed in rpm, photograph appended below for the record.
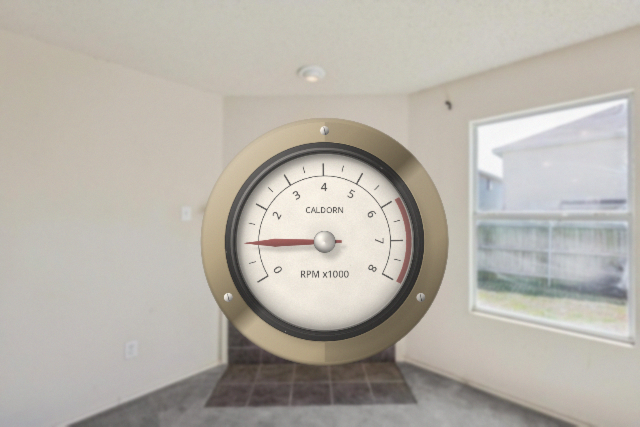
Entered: 1000 rpm
